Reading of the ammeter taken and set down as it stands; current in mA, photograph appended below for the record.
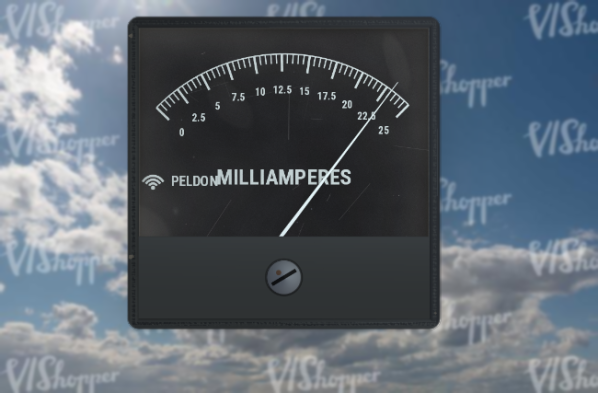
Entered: 23 mA
